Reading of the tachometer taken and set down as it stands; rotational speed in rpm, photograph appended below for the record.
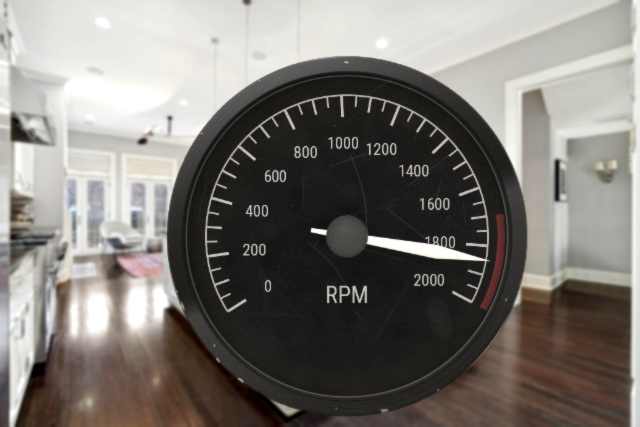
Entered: 1850 rpm
